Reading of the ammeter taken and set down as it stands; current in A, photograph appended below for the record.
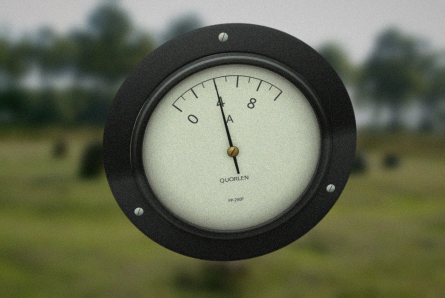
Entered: 4 A
